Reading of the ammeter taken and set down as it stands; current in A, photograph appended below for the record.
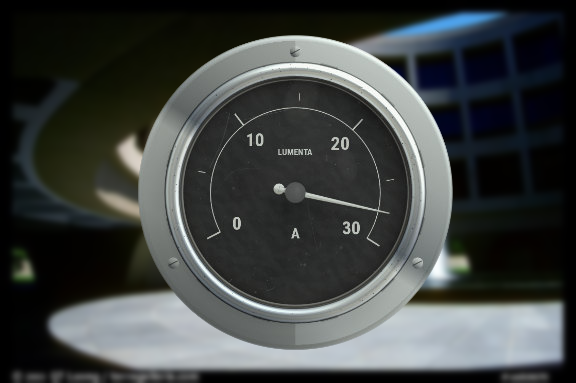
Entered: 27.5 A
